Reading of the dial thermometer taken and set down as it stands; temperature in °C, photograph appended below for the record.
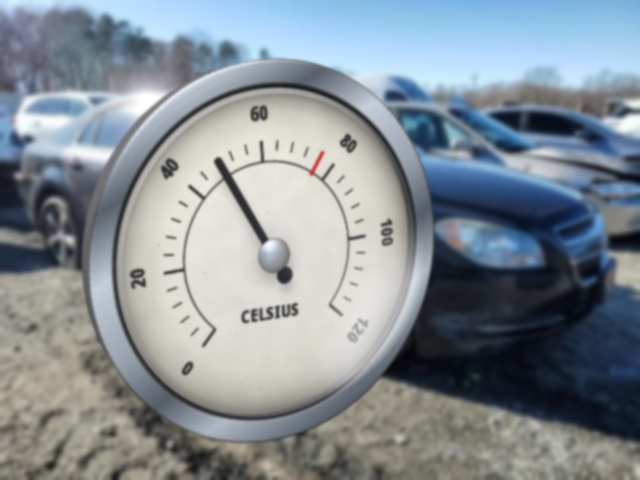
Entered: 48 °C
